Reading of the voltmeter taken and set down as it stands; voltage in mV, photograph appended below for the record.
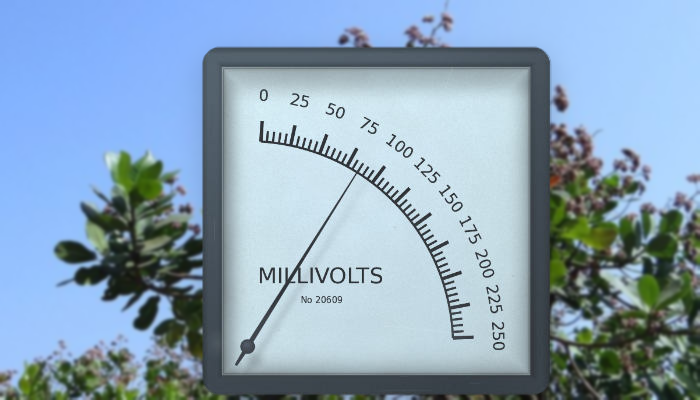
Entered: 85 mV
